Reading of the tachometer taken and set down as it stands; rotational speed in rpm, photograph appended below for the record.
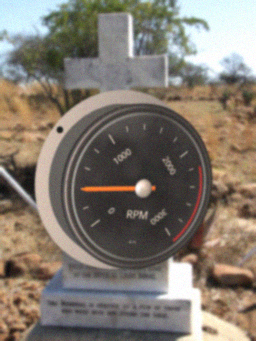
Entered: 400 rpm
